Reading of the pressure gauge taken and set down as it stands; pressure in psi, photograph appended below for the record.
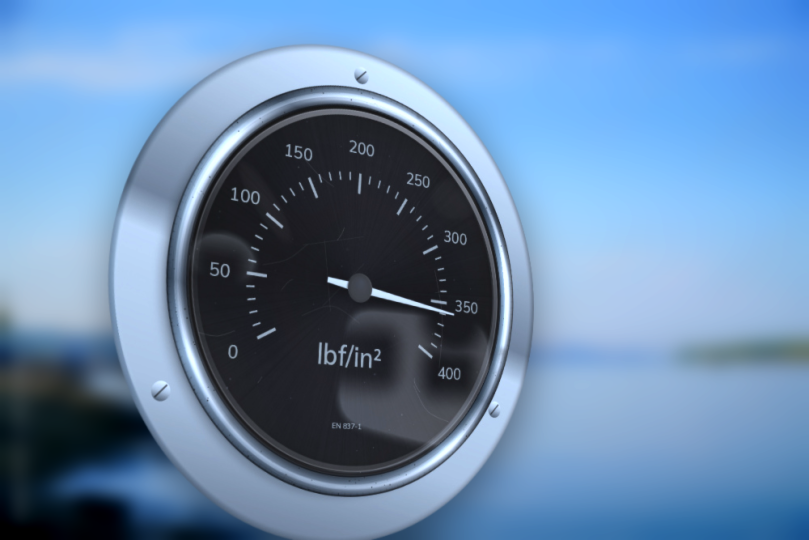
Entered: 360 psi
